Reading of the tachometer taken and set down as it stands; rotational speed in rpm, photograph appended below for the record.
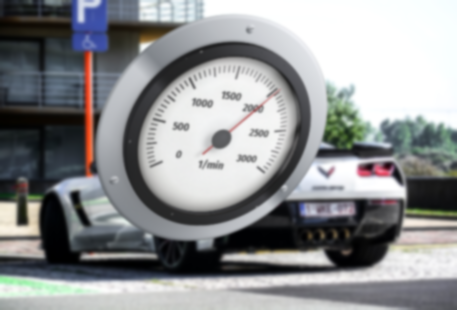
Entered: 2000 rpm
